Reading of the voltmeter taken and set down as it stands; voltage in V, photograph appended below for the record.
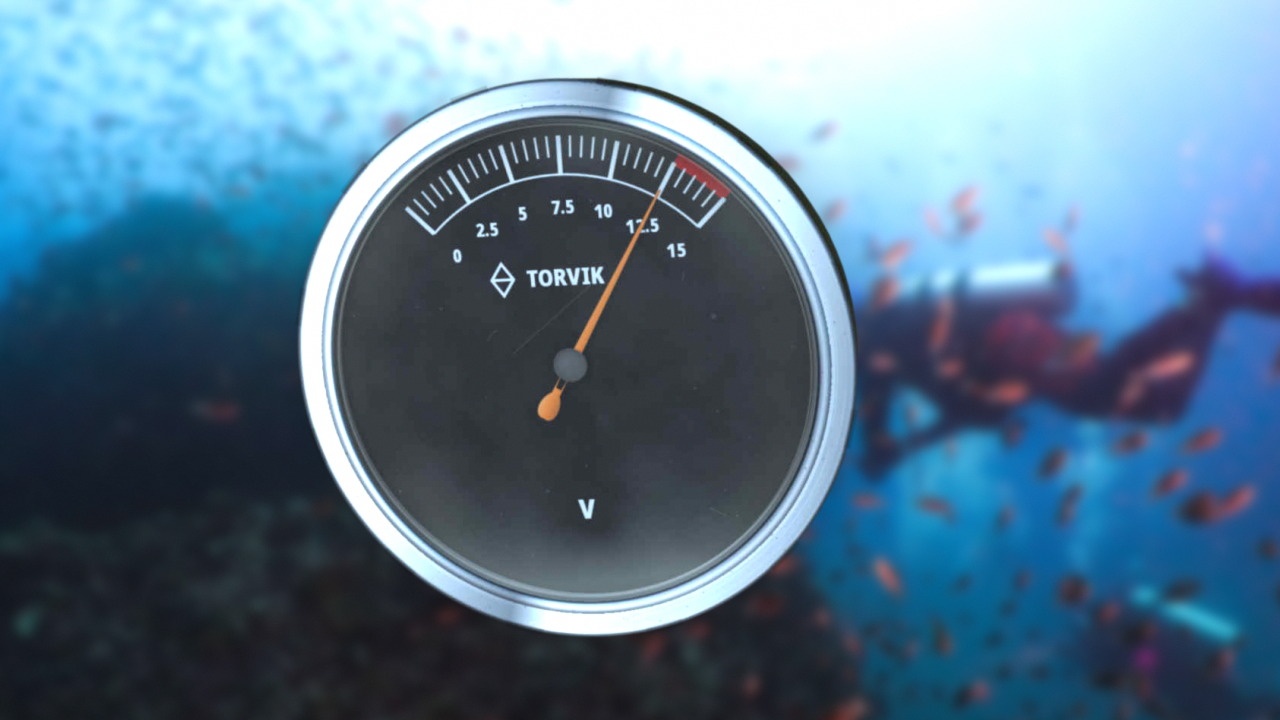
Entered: 12.5 V
